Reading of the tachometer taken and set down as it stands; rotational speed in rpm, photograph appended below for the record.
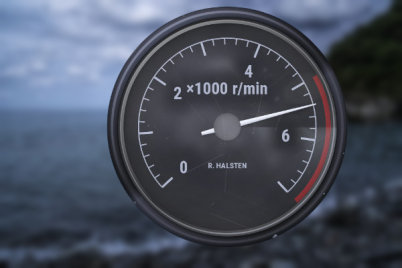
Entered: 5400 rpm
